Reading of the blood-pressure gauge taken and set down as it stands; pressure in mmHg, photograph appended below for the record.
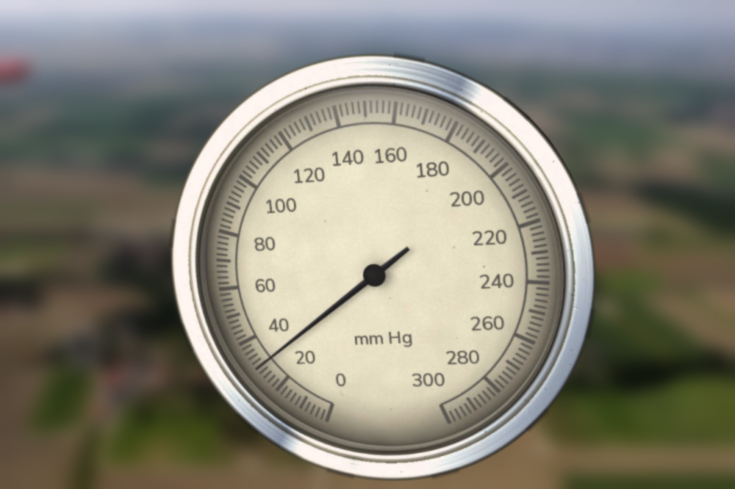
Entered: 30 mmHg
